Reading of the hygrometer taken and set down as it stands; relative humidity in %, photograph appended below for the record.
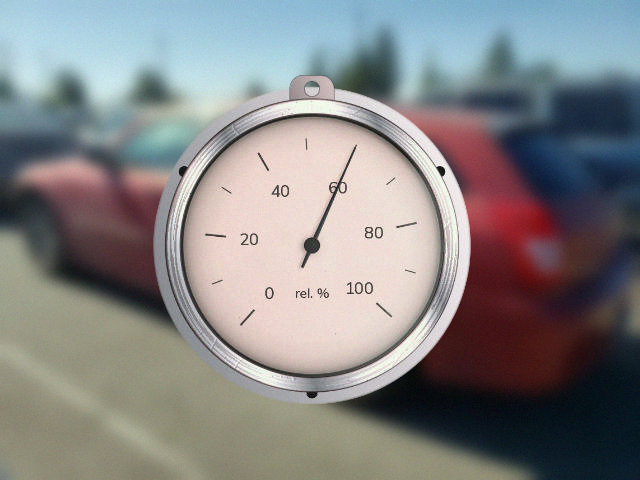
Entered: 60 %
